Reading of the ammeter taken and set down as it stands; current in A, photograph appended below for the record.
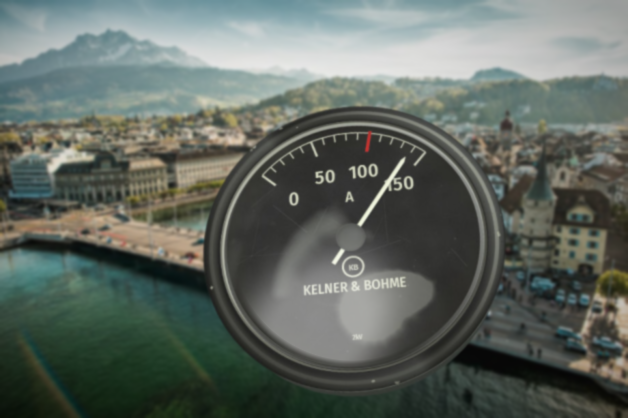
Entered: 140 A
